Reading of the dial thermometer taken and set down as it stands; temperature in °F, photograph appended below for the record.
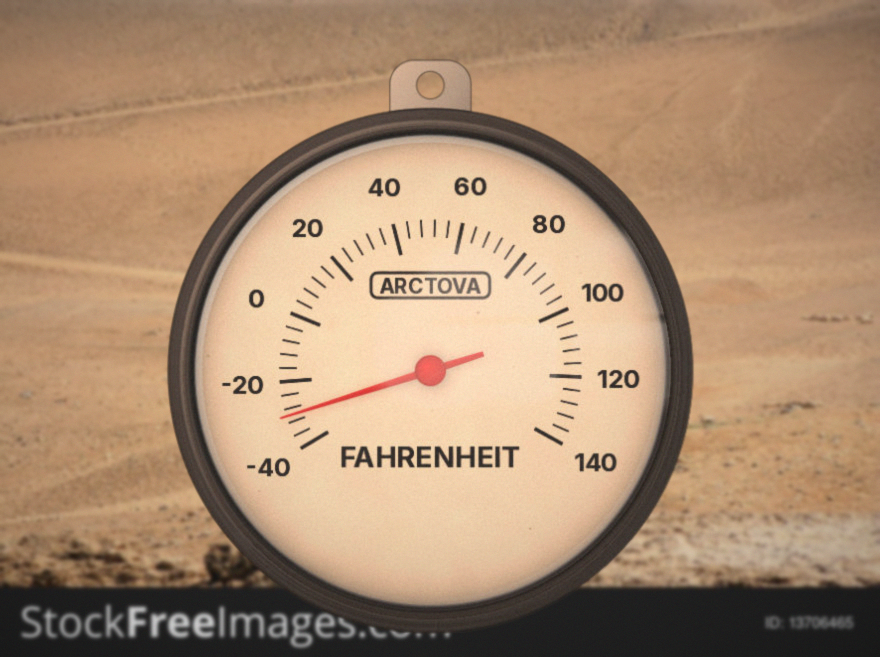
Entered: -30 °F
